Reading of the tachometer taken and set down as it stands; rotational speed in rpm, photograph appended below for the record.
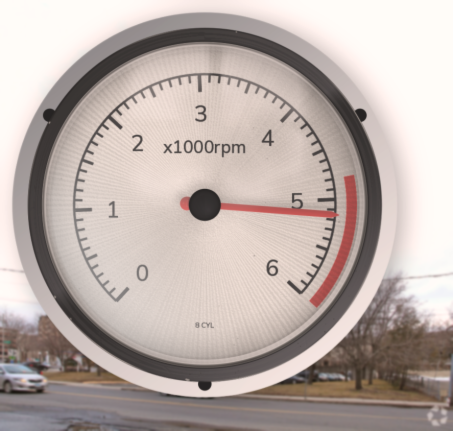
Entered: 5150 rpm
